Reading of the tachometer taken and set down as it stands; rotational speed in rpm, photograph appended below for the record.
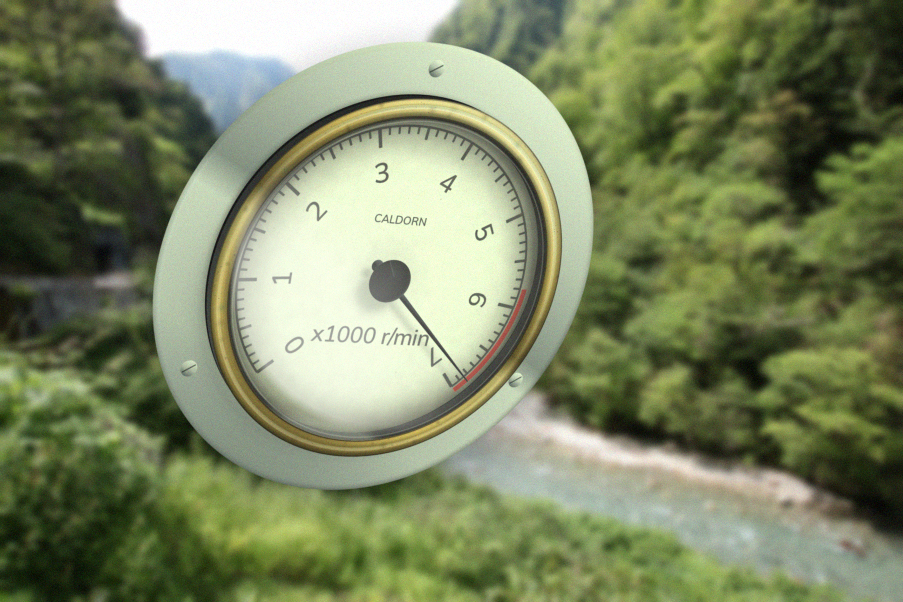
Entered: 6850 rpm
